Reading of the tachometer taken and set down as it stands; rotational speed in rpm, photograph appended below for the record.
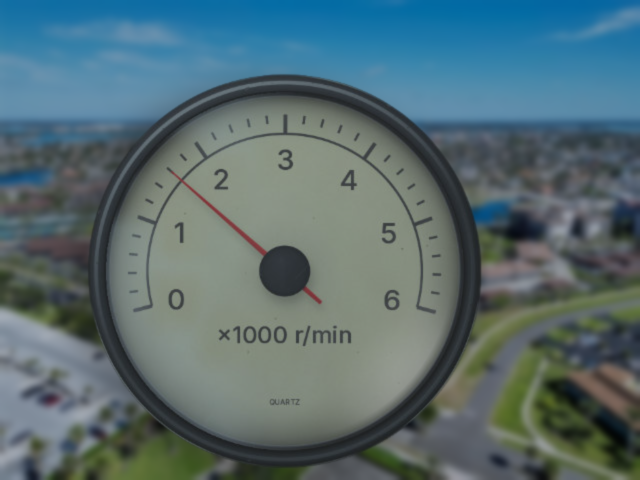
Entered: 1600 rpm
